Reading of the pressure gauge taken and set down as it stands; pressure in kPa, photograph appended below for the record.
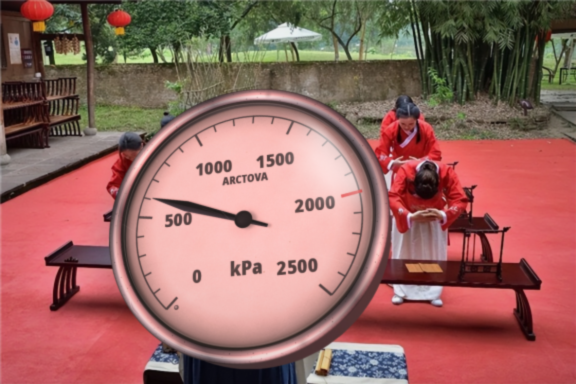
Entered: 600 kPa
